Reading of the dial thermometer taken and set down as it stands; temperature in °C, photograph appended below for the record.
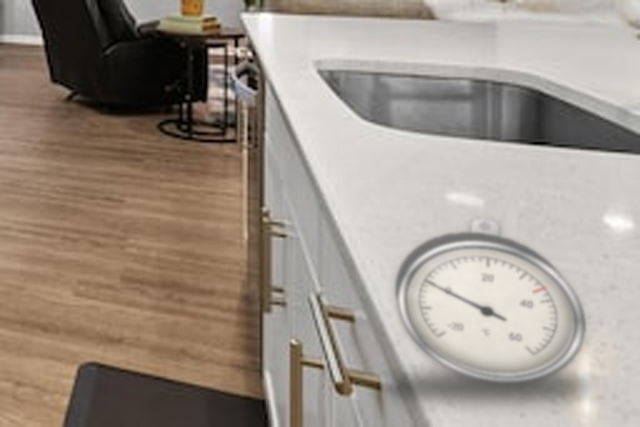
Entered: 0 °C
